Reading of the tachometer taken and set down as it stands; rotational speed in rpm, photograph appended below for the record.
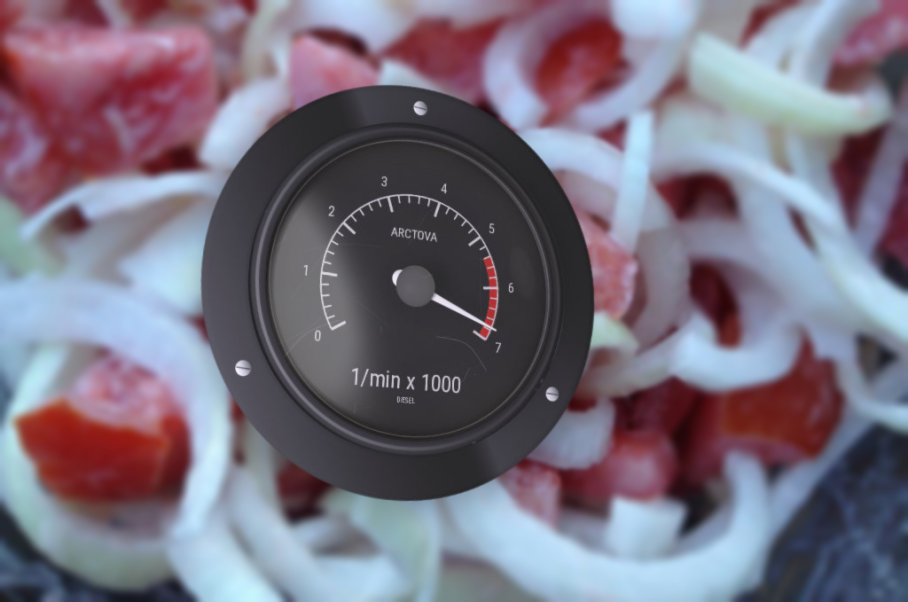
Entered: 6800 rpm
